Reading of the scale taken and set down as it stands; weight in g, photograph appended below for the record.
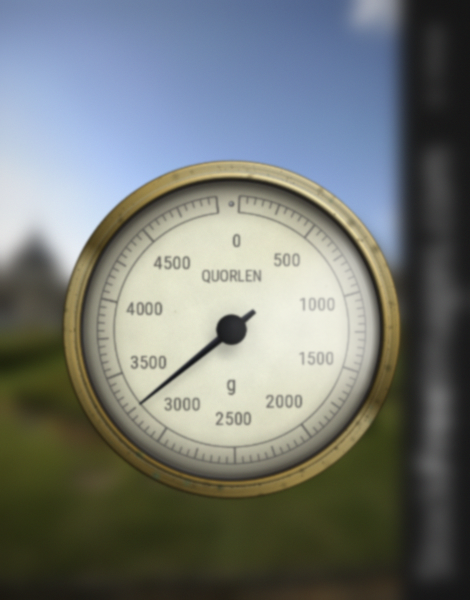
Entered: 3250 g
